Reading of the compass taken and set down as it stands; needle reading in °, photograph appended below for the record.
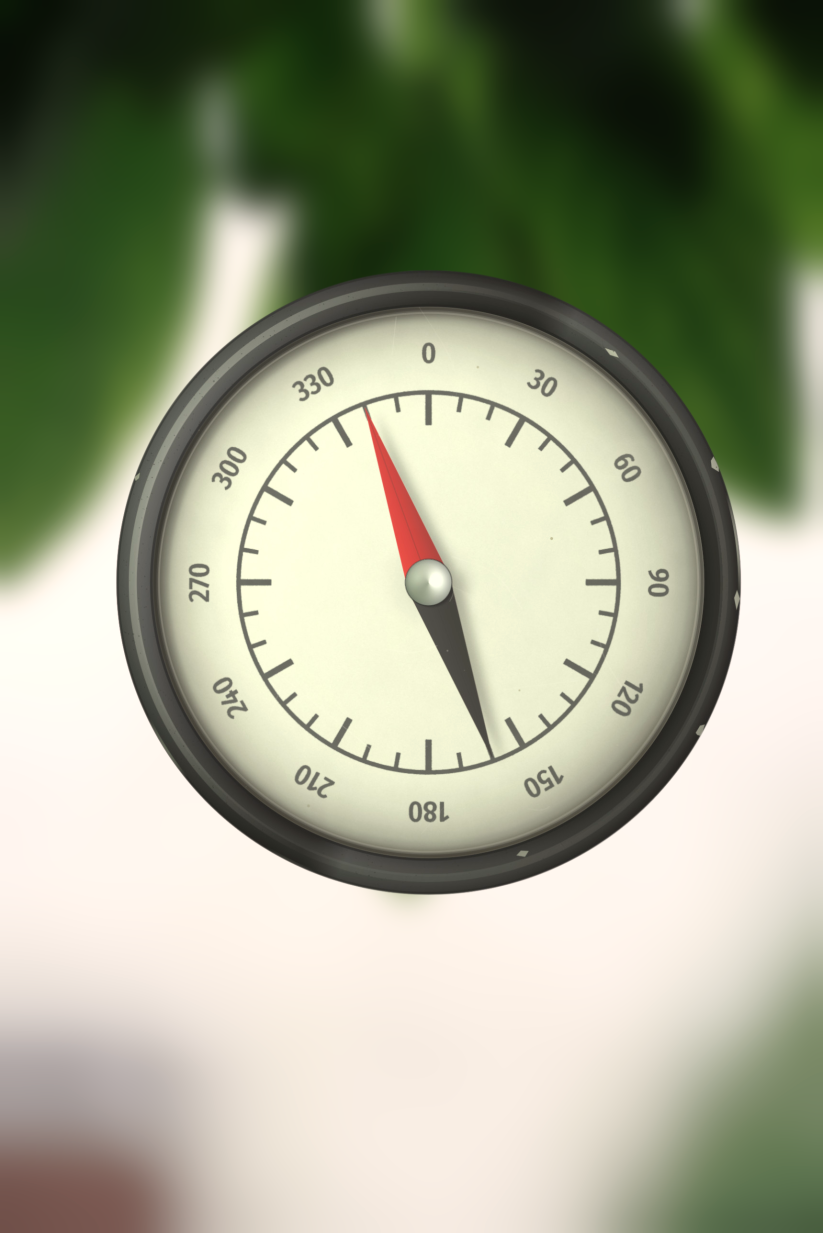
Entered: 340 °
